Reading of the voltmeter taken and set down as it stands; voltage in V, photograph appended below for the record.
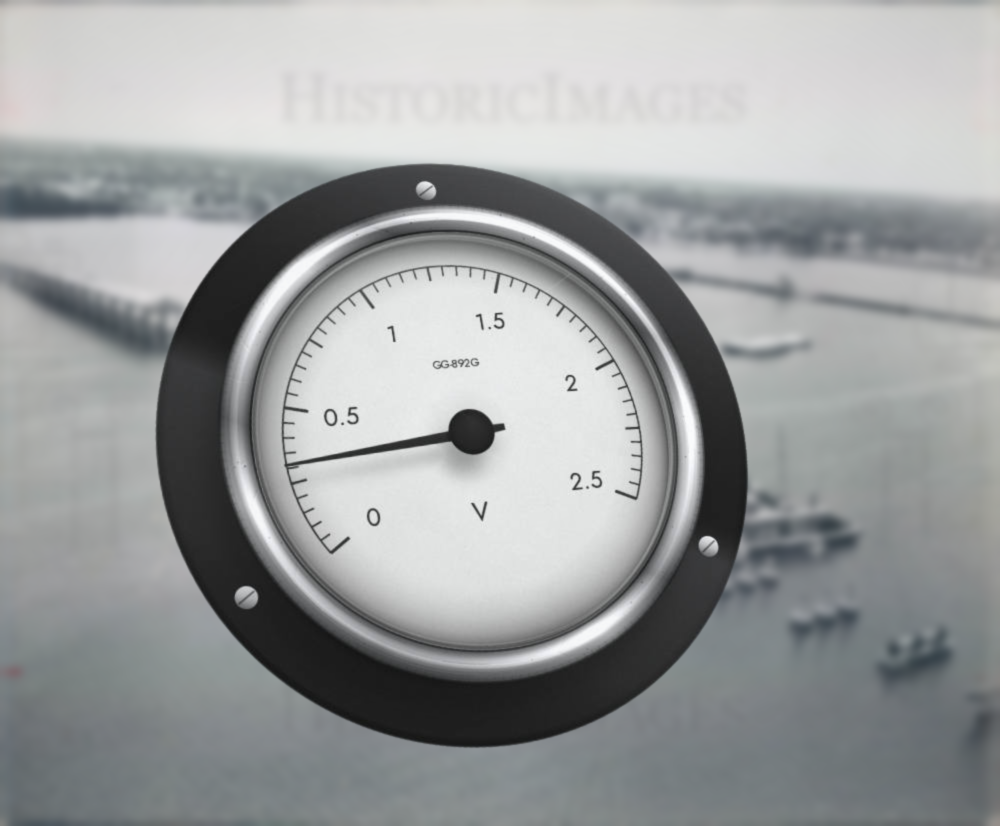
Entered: 0.3 V
